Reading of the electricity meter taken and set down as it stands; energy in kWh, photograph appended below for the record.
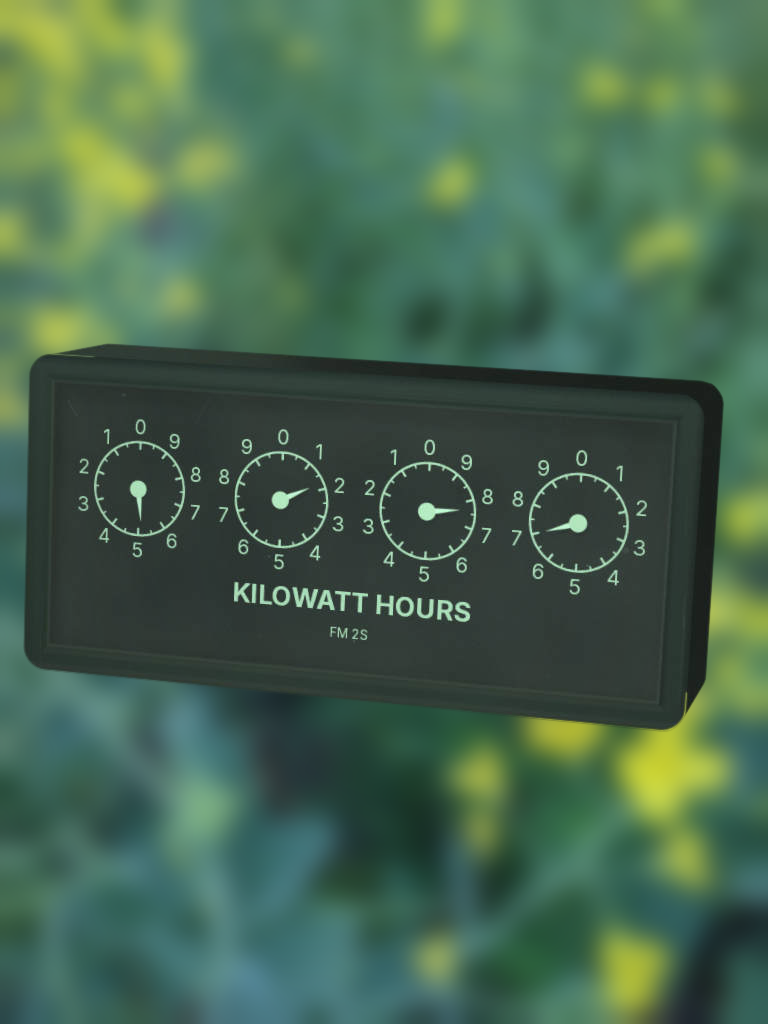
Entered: 5177 kWh
